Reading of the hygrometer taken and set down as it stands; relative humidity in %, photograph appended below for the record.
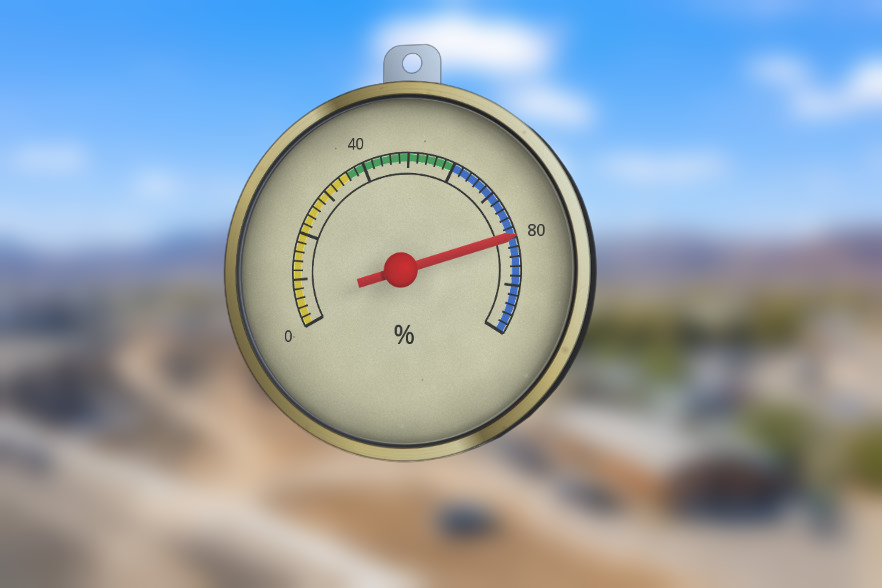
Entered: 80 %
